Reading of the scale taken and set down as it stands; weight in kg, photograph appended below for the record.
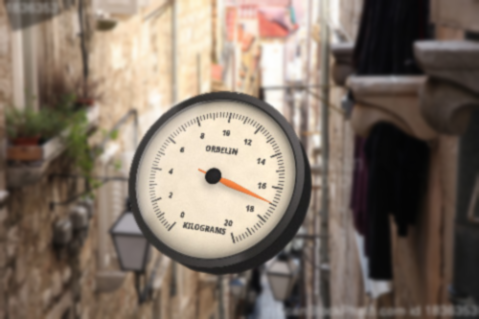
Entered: 17 kg
